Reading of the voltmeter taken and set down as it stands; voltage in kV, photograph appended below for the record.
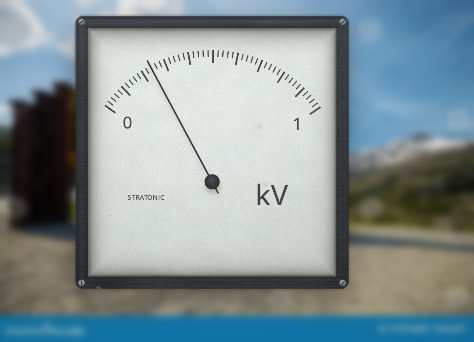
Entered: 0.24 kV
